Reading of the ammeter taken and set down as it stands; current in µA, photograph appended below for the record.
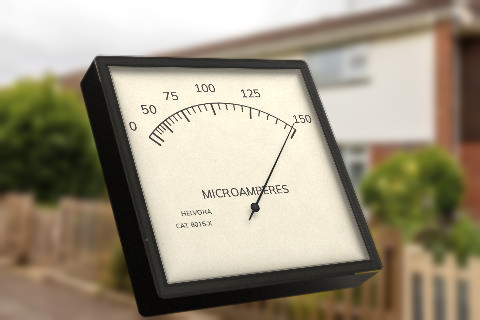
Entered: 147.5 µA
